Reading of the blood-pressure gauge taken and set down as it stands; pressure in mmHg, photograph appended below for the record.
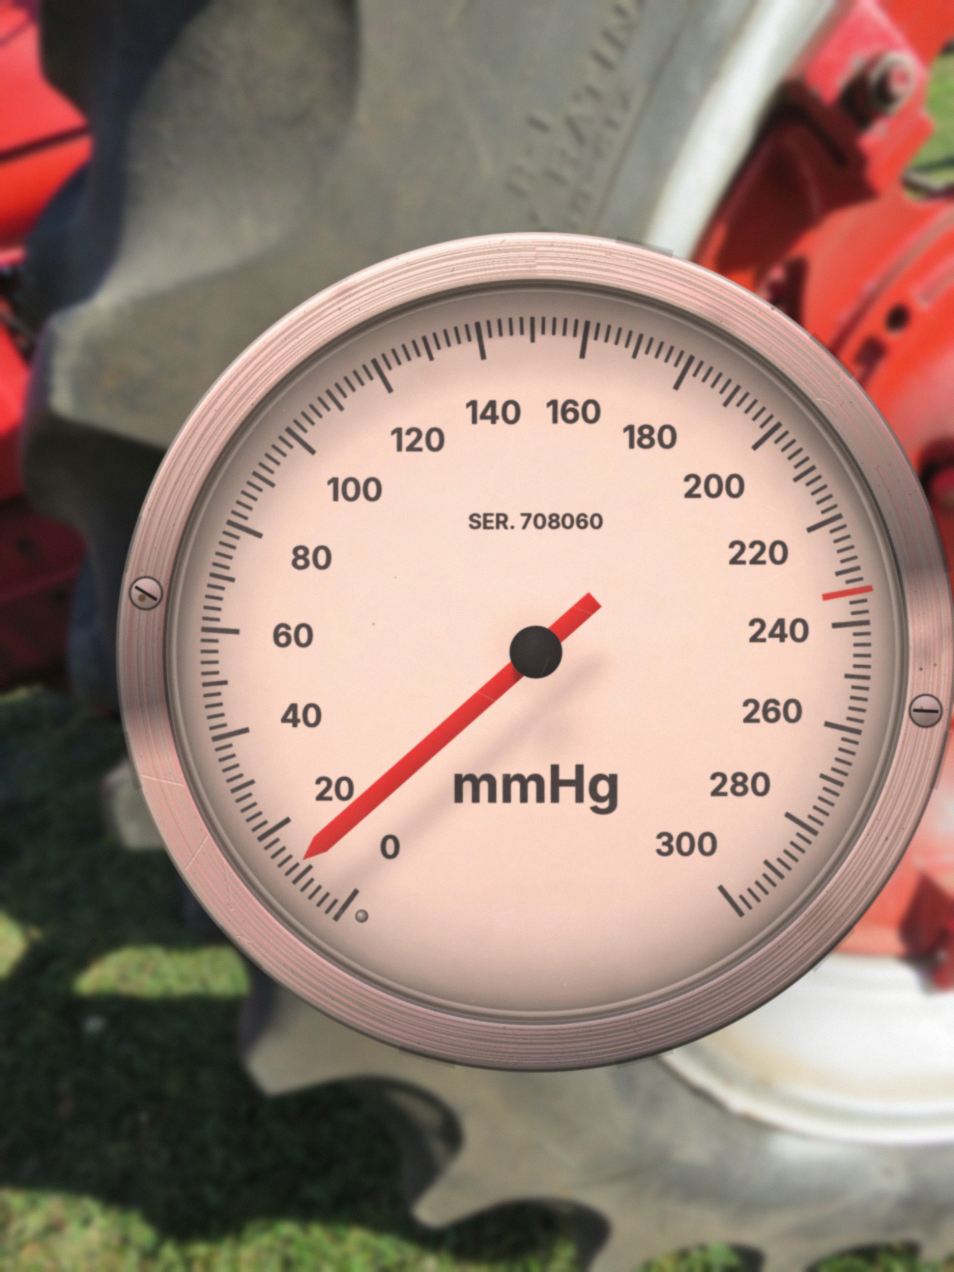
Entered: 12 mmHg
